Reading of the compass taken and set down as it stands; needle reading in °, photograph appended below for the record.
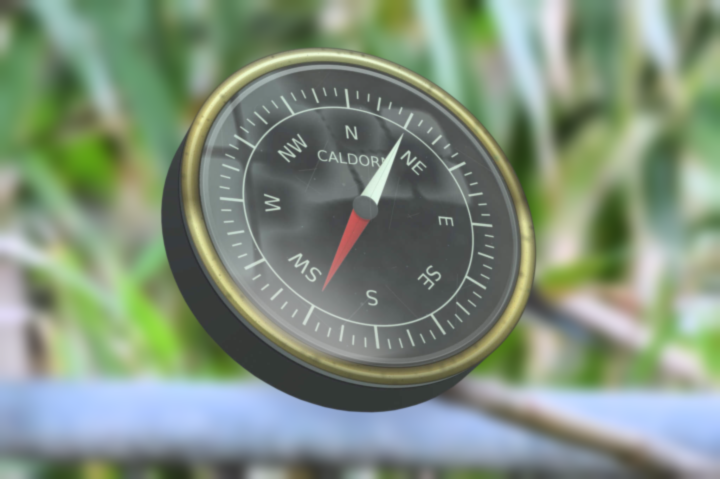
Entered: 210 °
